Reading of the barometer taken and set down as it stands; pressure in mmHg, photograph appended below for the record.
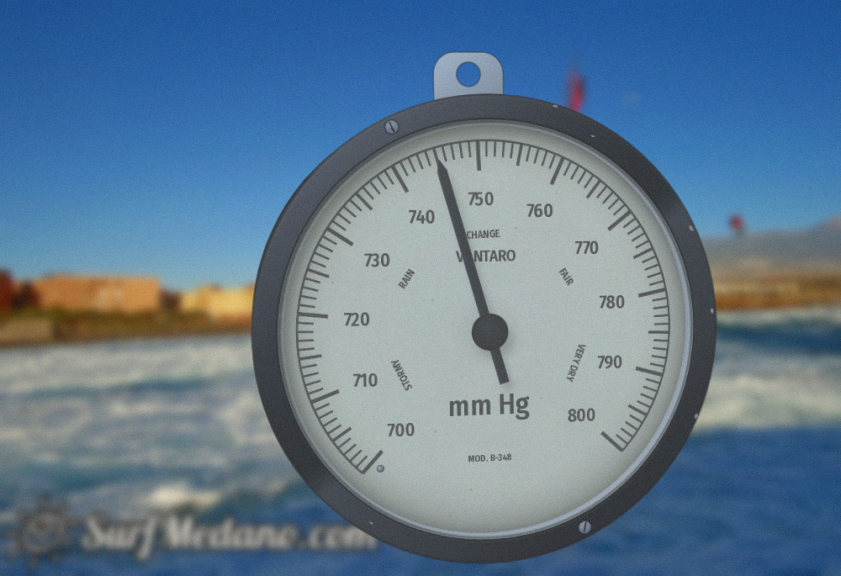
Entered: 745 mmHg
